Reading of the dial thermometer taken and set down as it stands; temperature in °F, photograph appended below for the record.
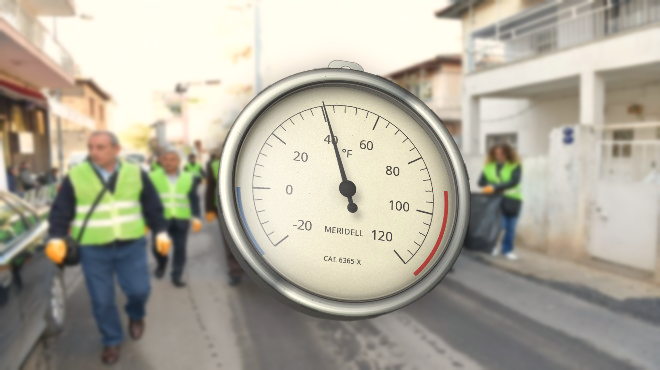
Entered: 40 °F
